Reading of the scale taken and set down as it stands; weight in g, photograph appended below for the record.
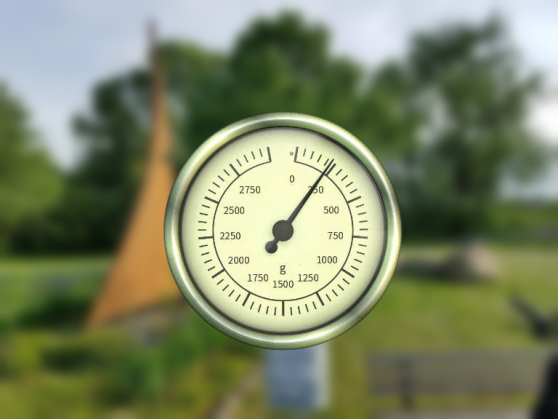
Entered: 225 g
